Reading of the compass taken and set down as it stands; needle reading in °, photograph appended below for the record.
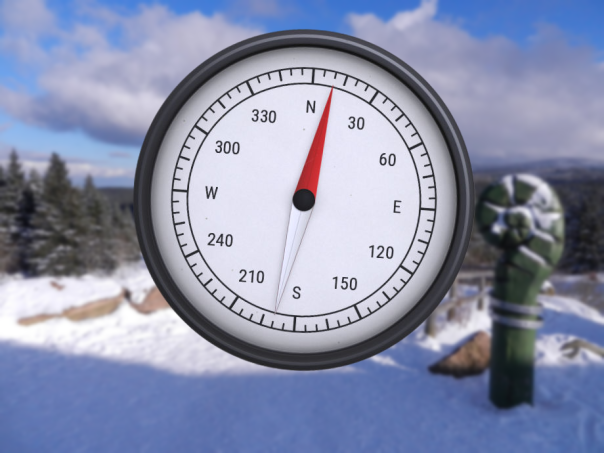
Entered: 10 °
